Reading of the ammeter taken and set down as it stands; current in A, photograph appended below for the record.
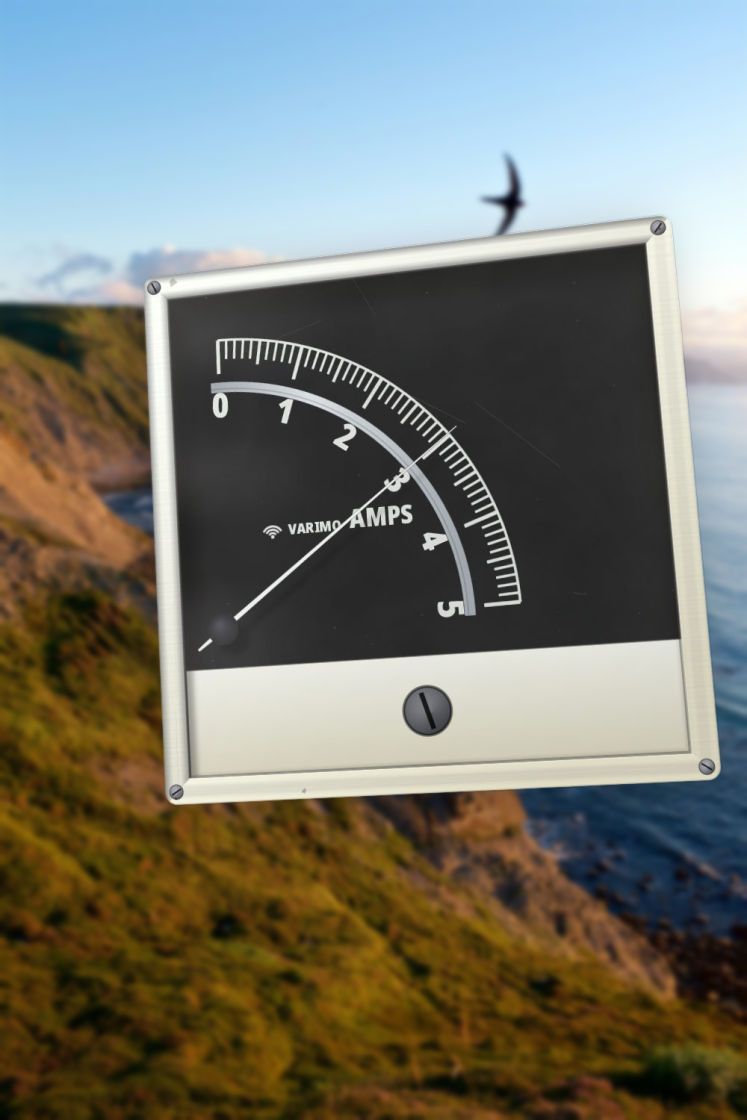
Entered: 3 A
